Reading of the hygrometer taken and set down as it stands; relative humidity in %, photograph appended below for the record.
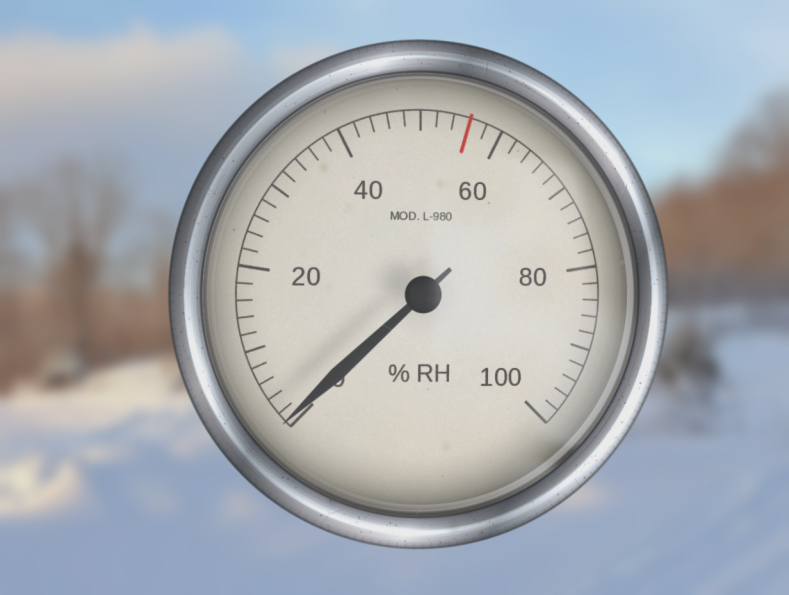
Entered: 1 %
